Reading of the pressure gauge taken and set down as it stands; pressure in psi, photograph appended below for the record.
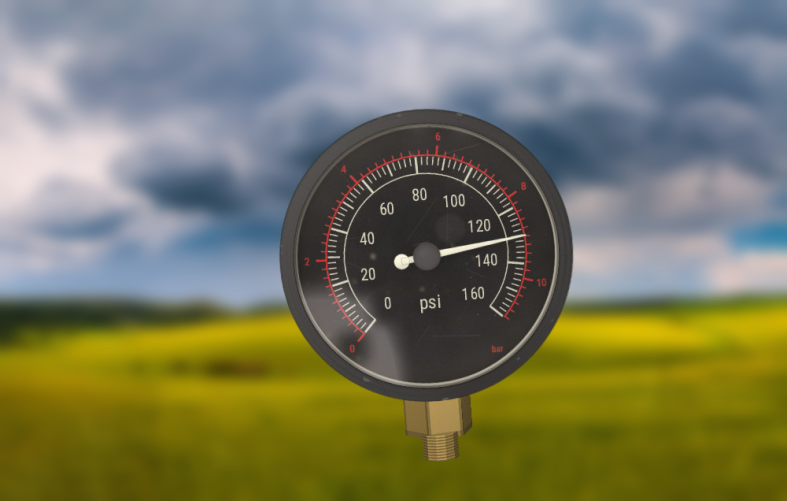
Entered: 130 psi
